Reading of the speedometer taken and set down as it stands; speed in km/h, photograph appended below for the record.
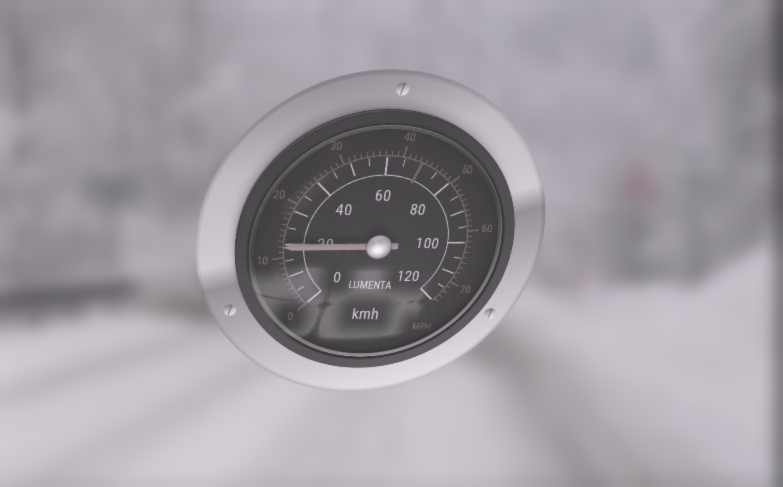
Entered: 20 km/h
